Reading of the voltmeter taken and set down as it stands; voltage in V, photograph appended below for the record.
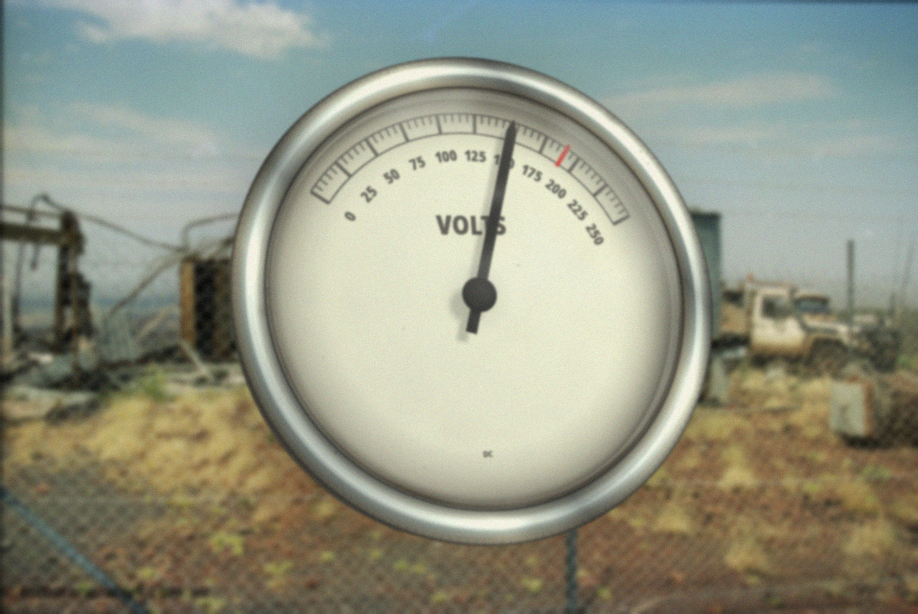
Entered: 150 V
